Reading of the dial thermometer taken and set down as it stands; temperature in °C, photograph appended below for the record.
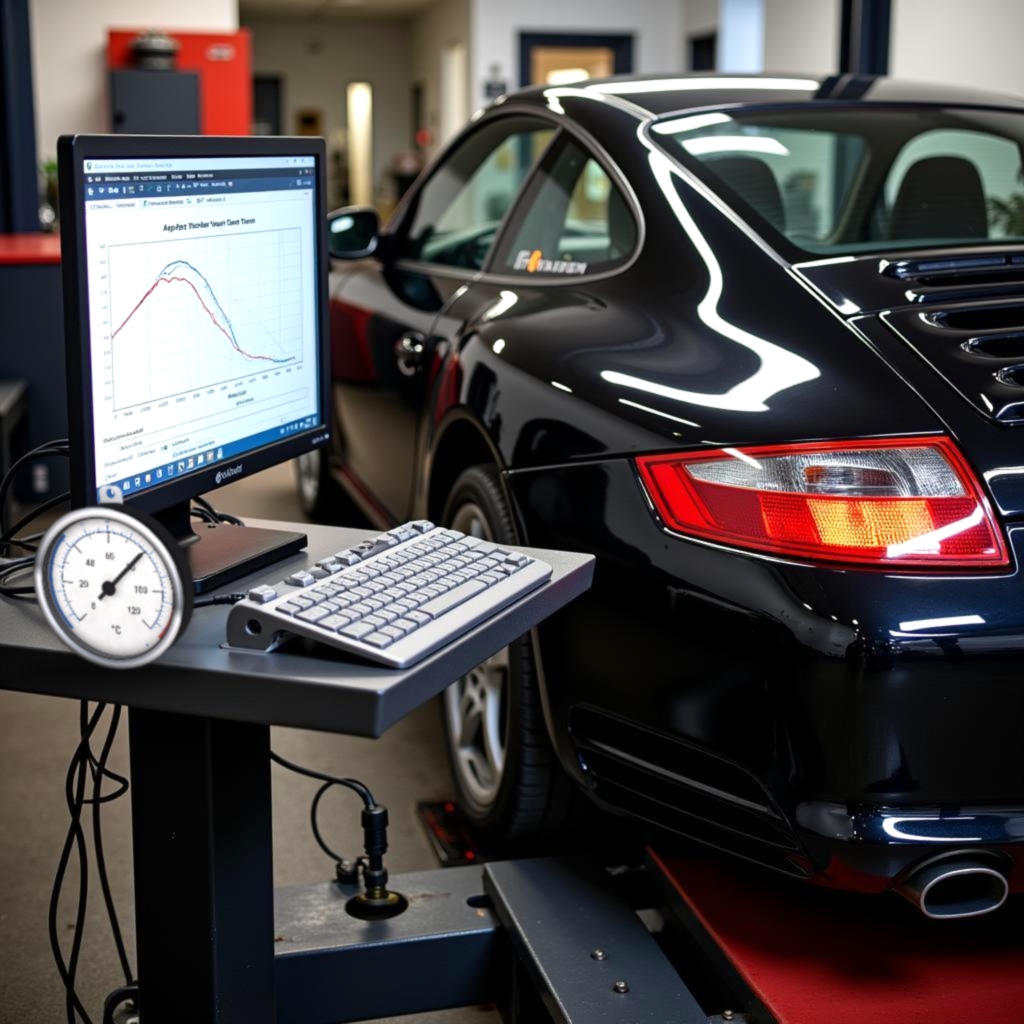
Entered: 80 °C
